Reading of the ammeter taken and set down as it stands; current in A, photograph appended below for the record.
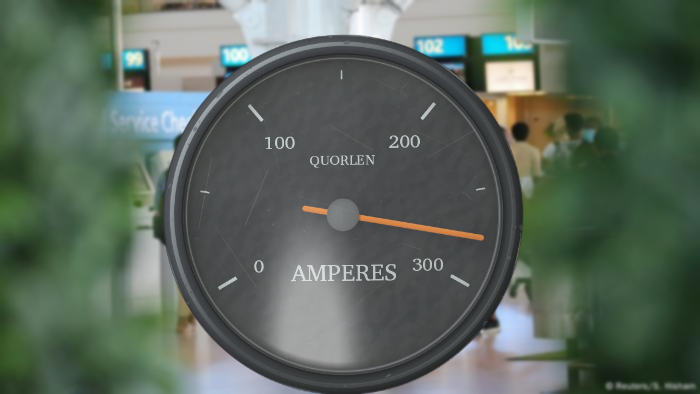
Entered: 275 A
